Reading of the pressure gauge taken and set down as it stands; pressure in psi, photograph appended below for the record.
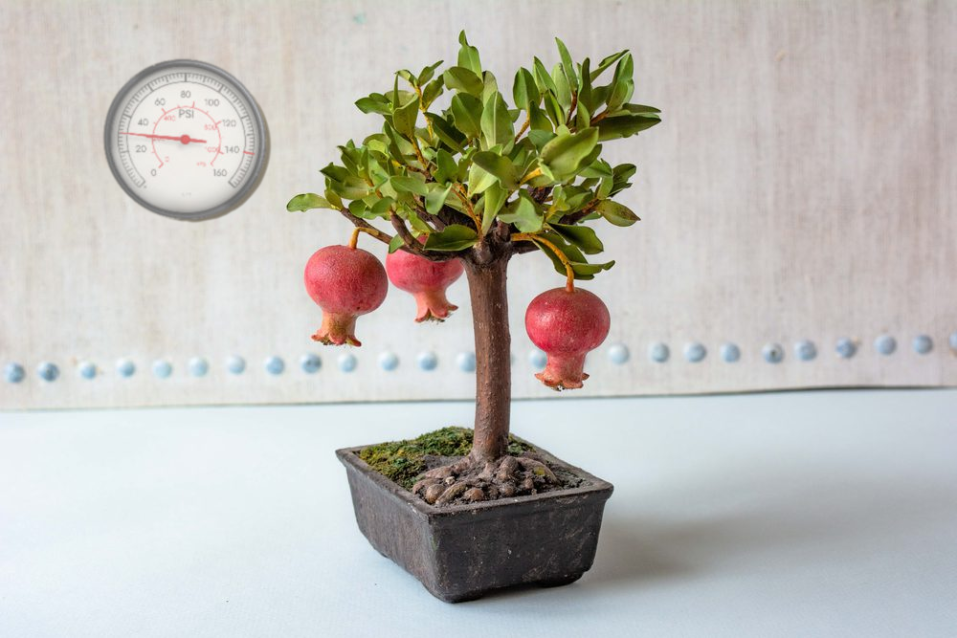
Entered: 30 psi
